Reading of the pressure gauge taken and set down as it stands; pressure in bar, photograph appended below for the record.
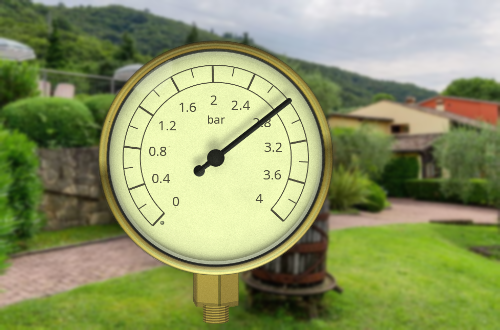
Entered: 2.8 bar
